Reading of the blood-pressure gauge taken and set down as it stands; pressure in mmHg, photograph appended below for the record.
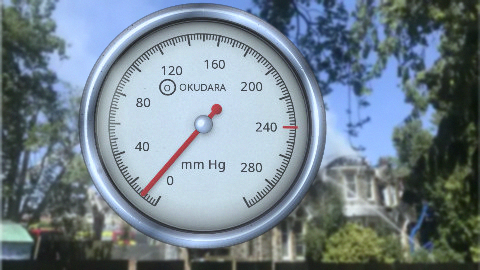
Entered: 10 mmHg
